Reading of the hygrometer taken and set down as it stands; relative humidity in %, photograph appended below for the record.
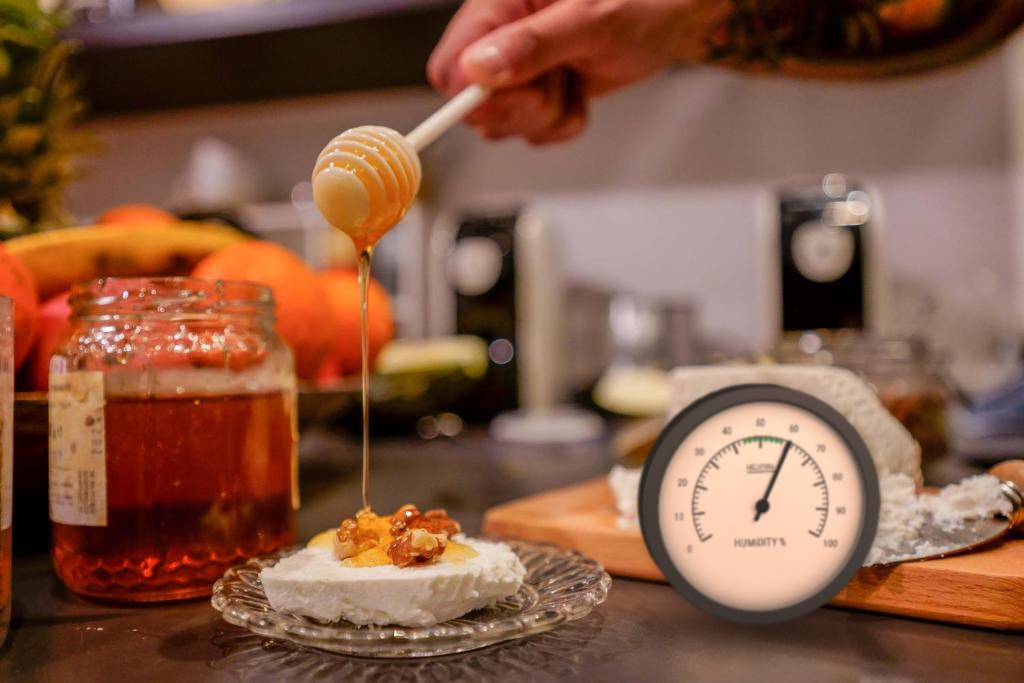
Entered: 60 %
